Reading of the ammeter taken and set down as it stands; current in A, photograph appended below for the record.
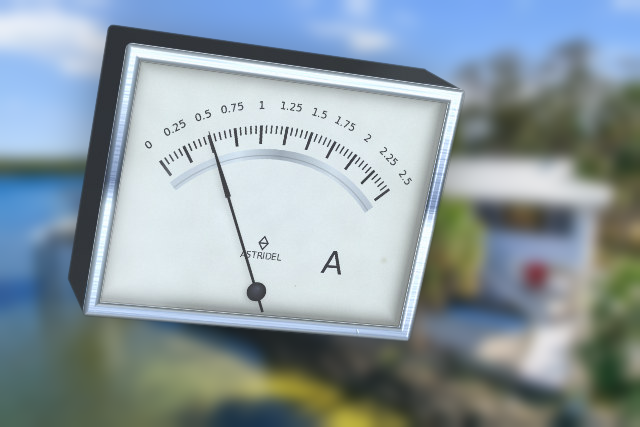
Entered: 0.5 A
